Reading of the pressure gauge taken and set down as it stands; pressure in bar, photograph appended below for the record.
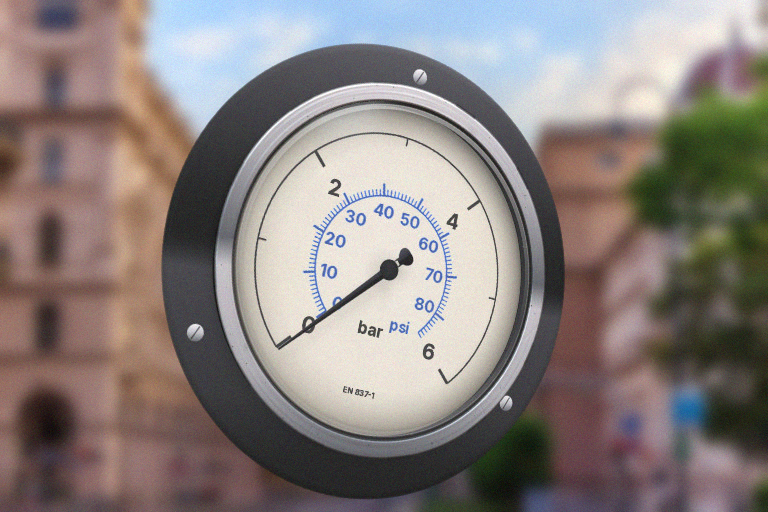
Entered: 0 bar
